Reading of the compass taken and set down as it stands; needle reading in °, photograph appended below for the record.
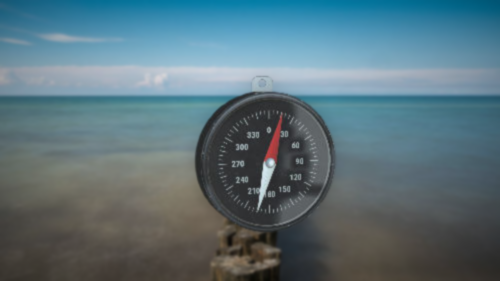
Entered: 15 °
